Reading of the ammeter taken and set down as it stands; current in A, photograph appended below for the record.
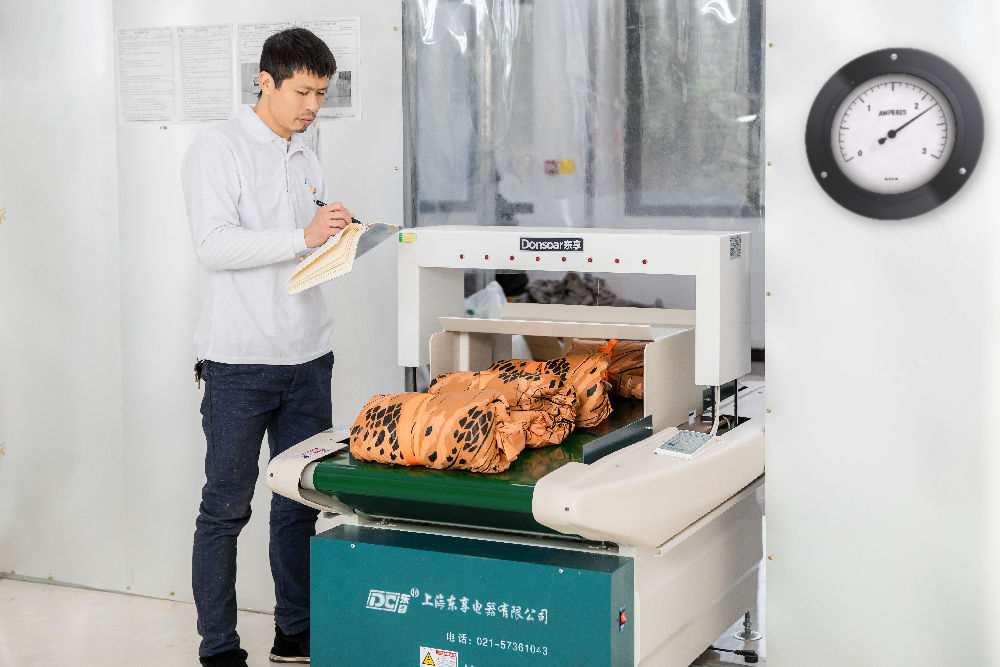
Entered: 2.2 A
